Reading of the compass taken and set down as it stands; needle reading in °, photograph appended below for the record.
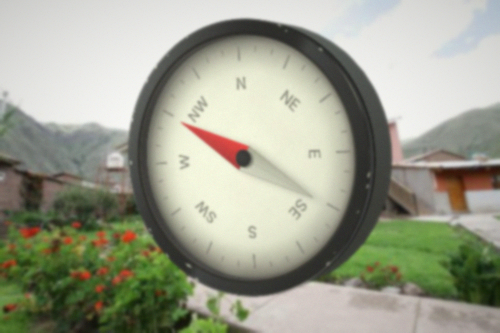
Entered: 300 °
